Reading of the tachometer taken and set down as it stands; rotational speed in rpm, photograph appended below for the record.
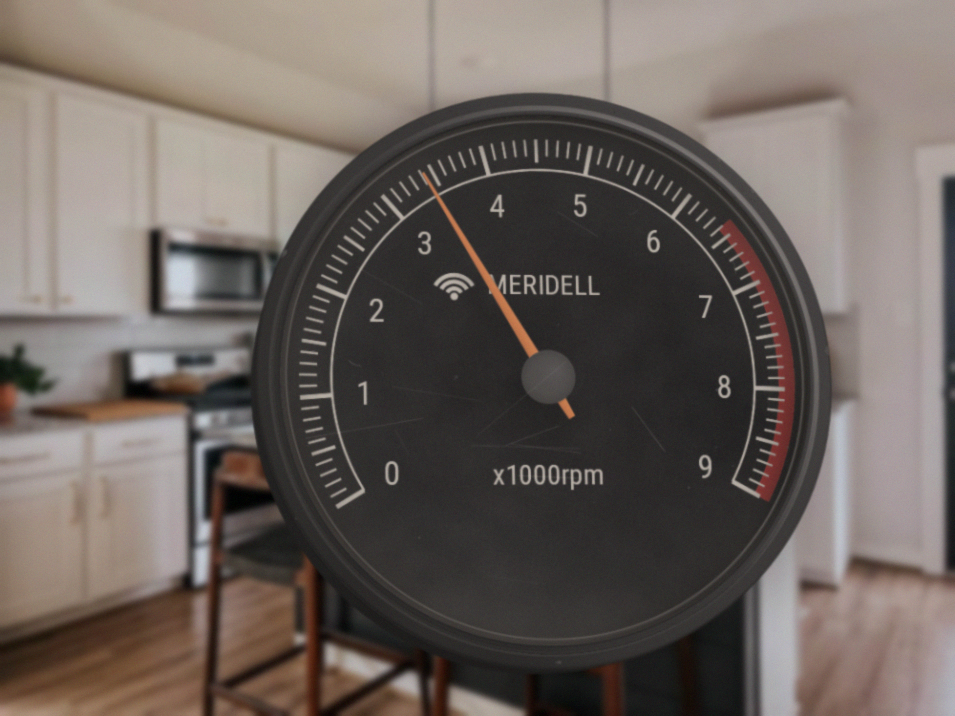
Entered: 3400 rpm
